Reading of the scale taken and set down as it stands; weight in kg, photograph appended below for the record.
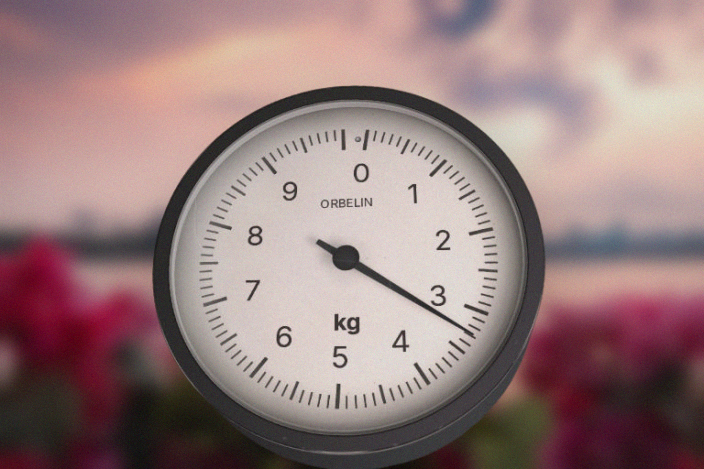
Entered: 3.3 kg
